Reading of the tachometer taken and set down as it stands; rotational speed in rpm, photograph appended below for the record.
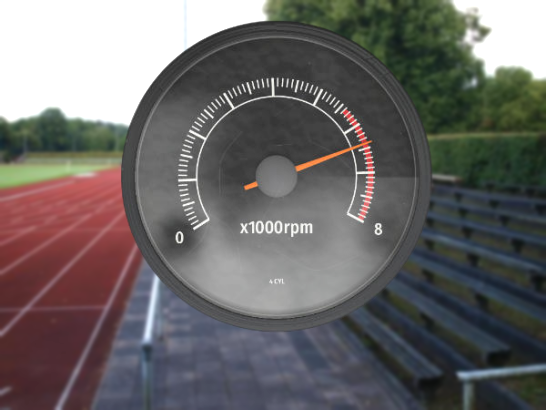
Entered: 6400 rpm
